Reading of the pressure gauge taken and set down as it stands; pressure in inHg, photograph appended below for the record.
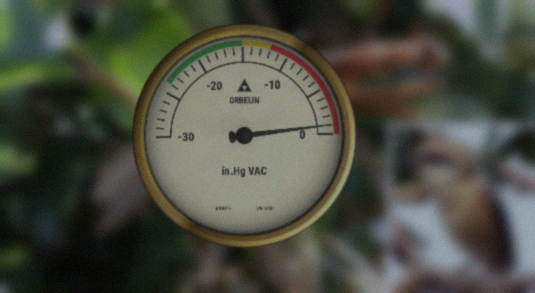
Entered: -1 inHg
